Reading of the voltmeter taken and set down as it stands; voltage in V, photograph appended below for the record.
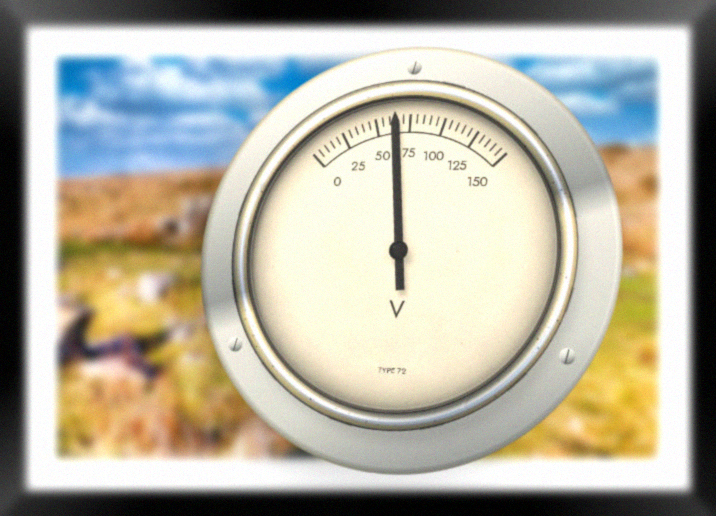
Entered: 65 V
